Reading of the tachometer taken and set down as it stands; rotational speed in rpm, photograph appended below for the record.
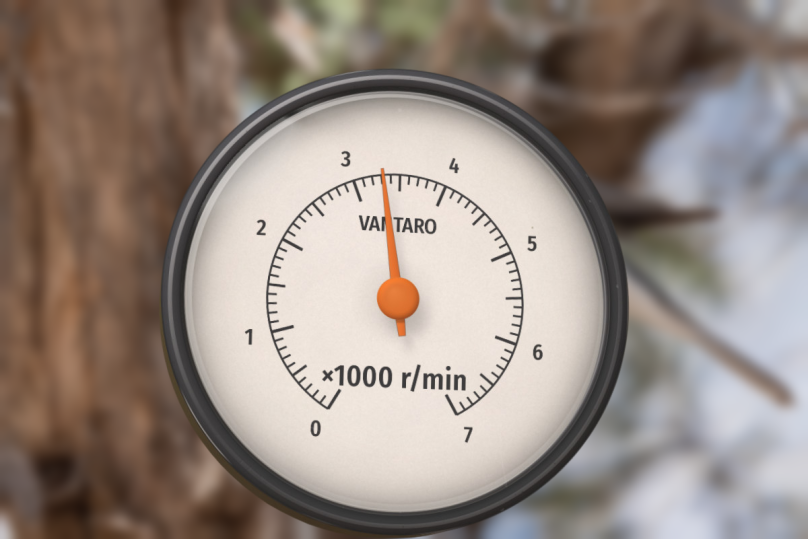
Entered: 3300 rpm
